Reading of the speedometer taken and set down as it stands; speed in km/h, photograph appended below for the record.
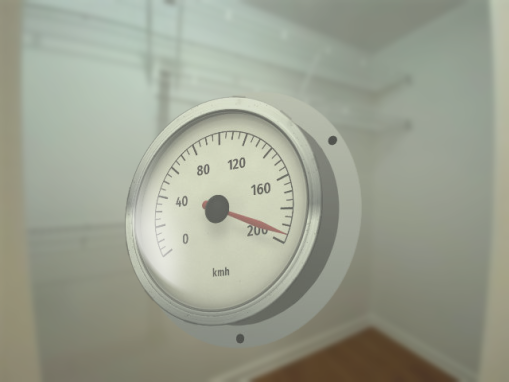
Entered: 195 km/h
